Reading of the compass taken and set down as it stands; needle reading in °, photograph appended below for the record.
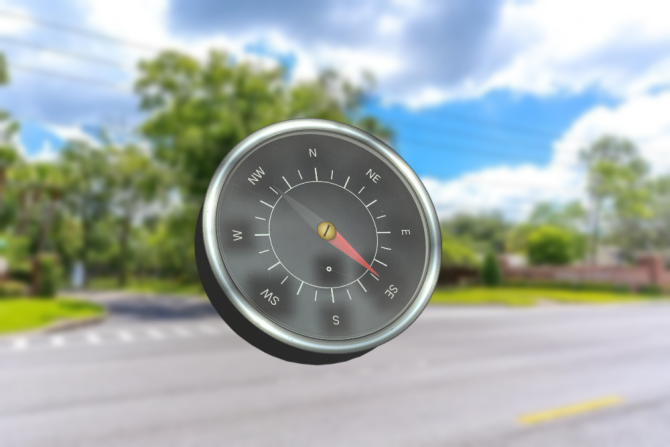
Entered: 135 °
